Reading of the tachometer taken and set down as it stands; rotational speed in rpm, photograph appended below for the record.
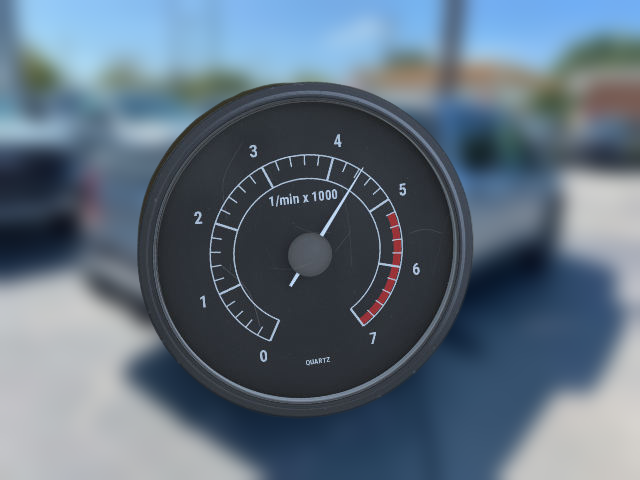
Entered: 4400 rpm
